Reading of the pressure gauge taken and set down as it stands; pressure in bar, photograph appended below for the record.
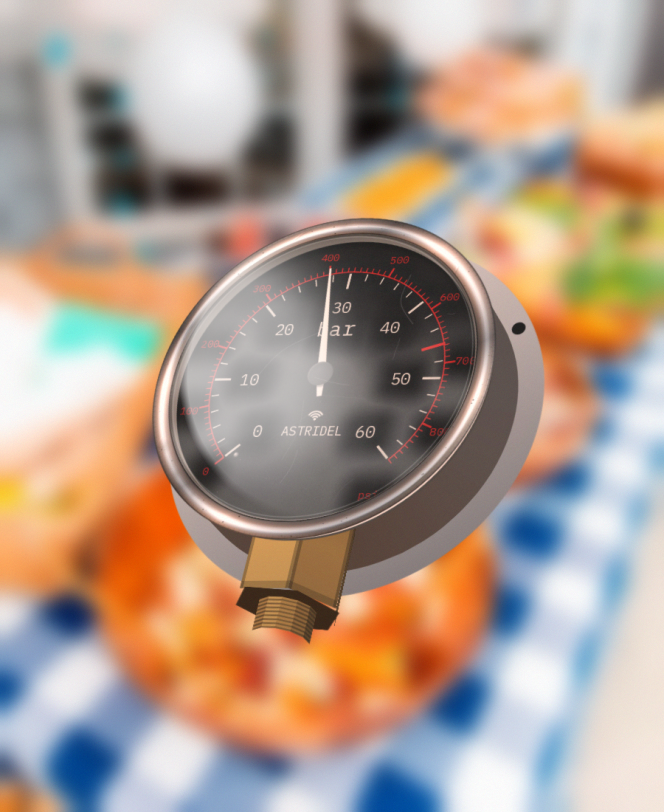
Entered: 28 bar
